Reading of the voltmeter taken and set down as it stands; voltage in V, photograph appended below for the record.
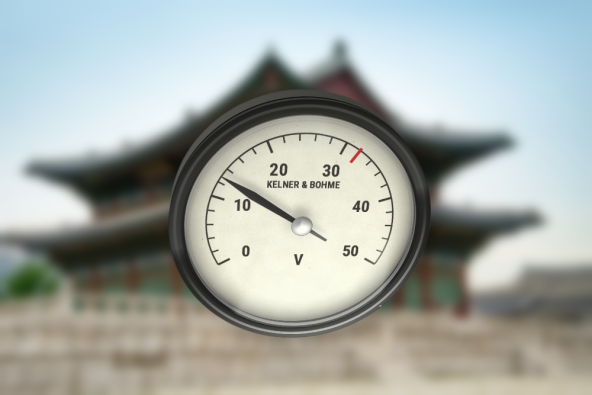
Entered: 13 V
